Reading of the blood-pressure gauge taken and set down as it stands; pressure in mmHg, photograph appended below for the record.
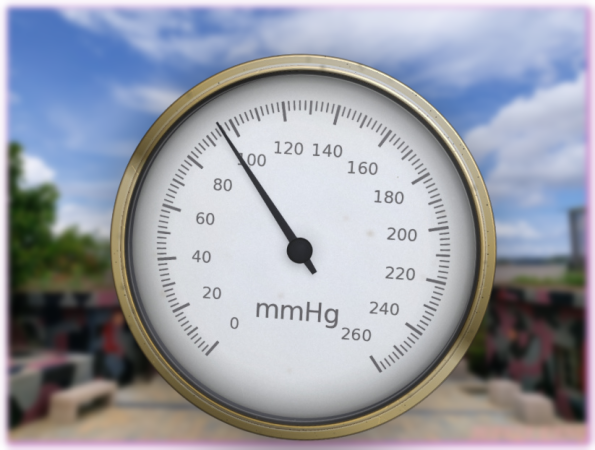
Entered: 96 mmHg
